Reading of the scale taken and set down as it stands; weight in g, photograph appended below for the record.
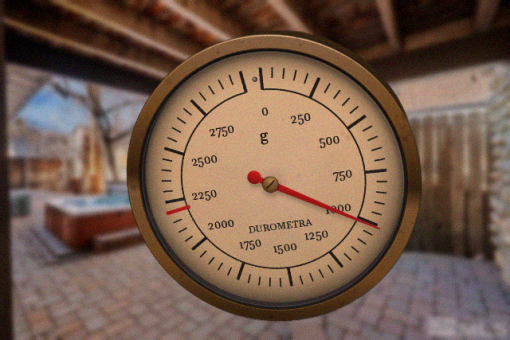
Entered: 1000 g
